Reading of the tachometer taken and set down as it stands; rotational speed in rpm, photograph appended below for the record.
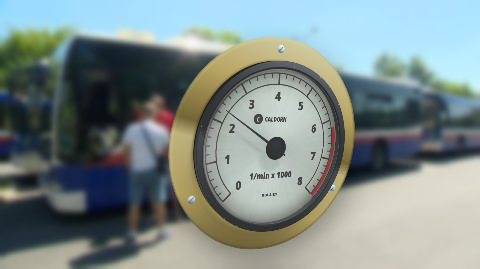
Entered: 2300 rpm
